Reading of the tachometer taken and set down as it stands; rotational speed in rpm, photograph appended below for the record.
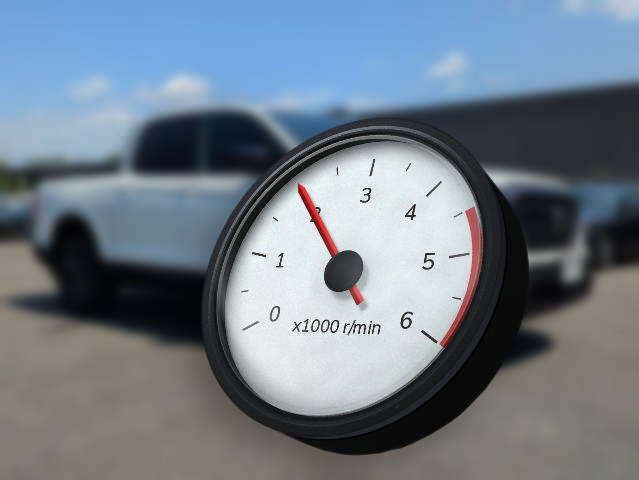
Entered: 2000 rpm
